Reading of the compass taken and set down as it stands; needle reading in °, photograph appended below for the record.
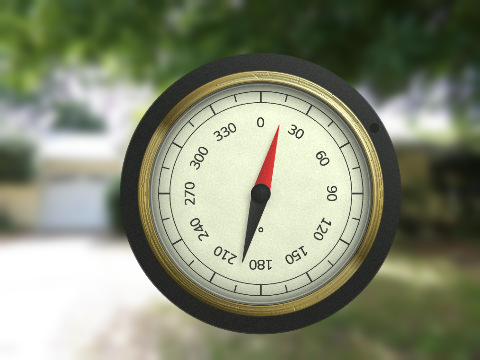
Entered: 15 °
